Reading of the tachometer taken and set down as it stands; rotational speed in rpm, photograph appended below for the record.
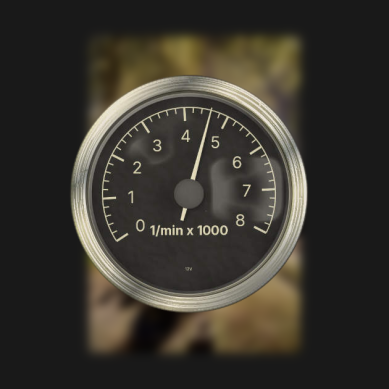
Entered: 4600 rpm
